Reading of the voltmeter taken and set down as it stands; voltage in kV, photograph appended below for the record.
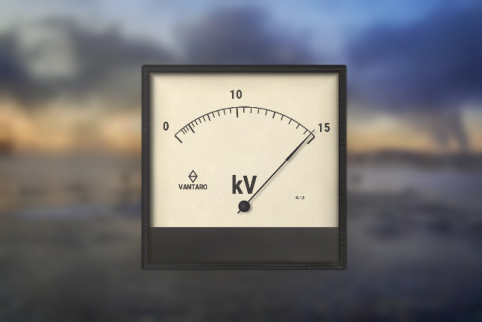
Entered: 14.75 kV
